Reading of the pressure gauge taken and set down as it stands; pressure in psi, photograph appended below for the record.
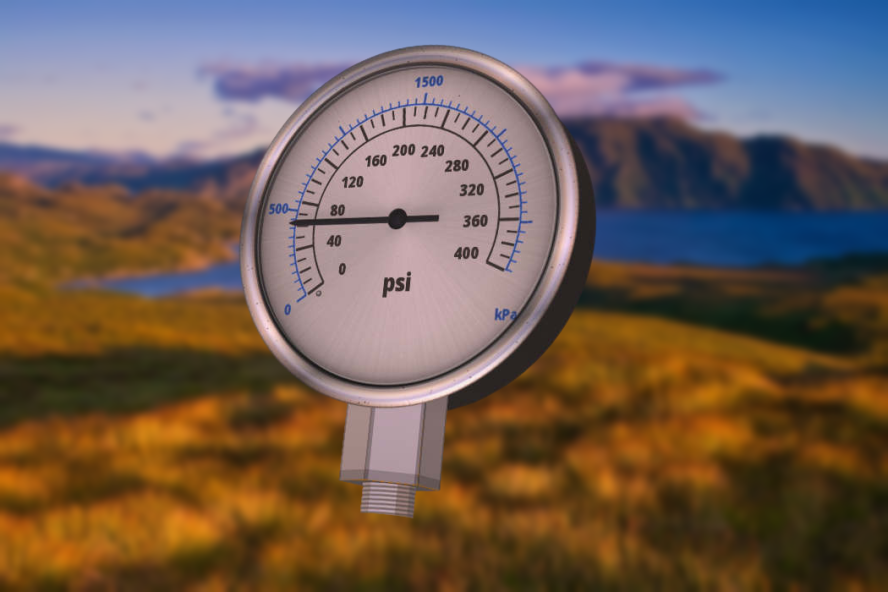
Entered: 60 psi
